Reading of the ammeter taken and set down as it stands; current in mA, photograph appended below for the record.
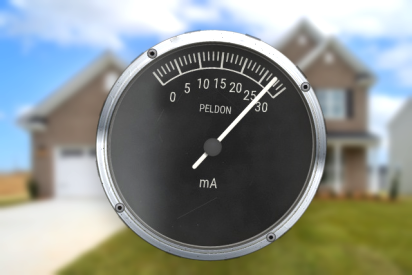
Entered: 27 mA
